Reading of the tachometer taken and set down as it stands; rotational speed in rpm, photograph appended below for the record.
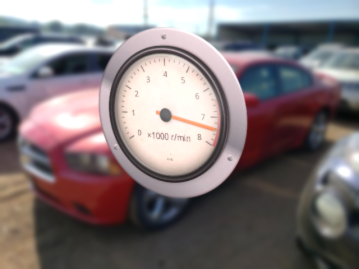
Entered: 7400 rpm
